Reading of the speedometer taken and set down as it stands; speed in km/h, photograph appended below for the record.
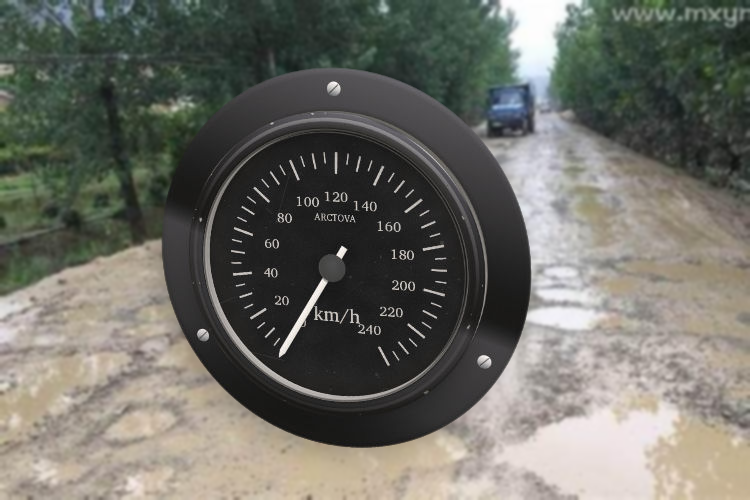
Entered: 0 km/h
